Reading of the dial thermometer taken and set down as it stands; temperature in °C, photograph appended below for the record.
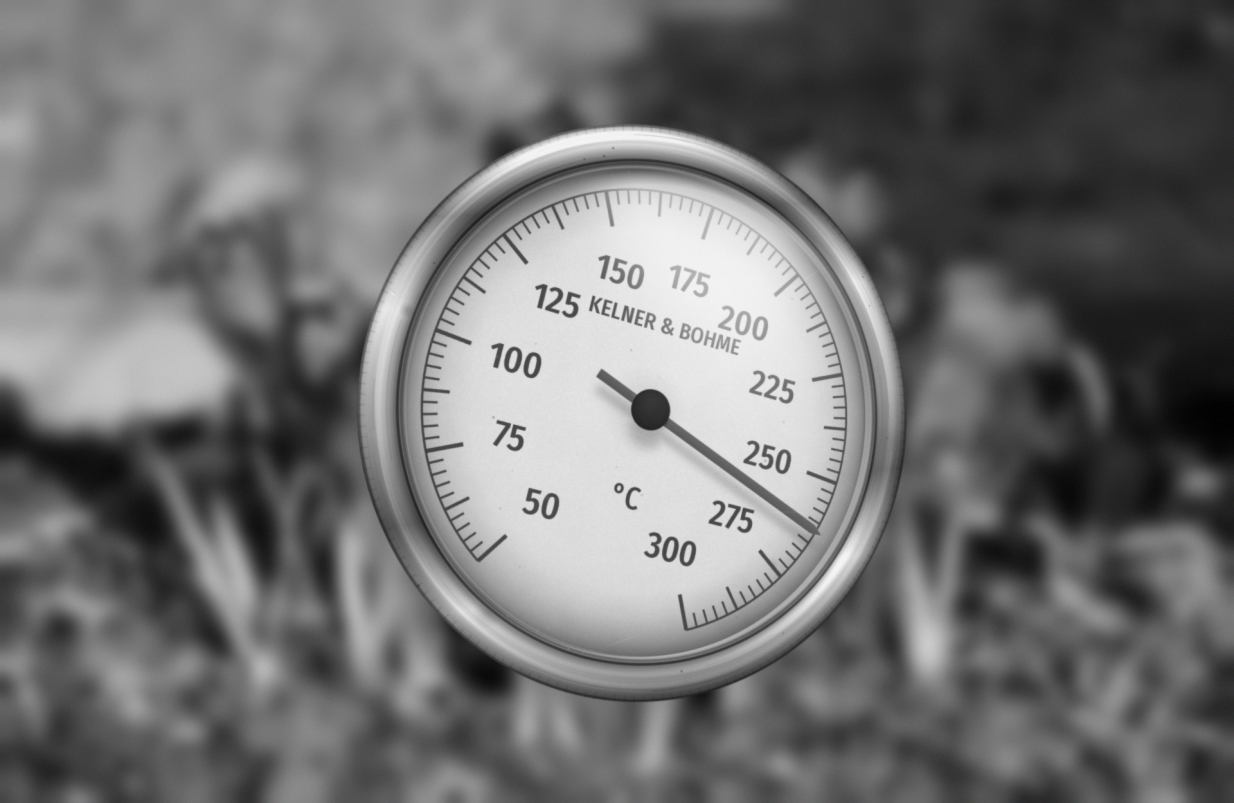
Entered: 262.5 °C
